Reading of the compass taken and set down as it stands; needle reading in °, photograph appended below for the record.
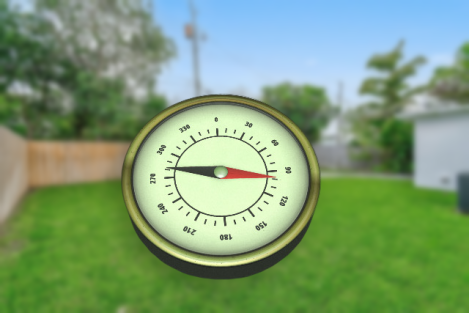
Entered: 100 °
